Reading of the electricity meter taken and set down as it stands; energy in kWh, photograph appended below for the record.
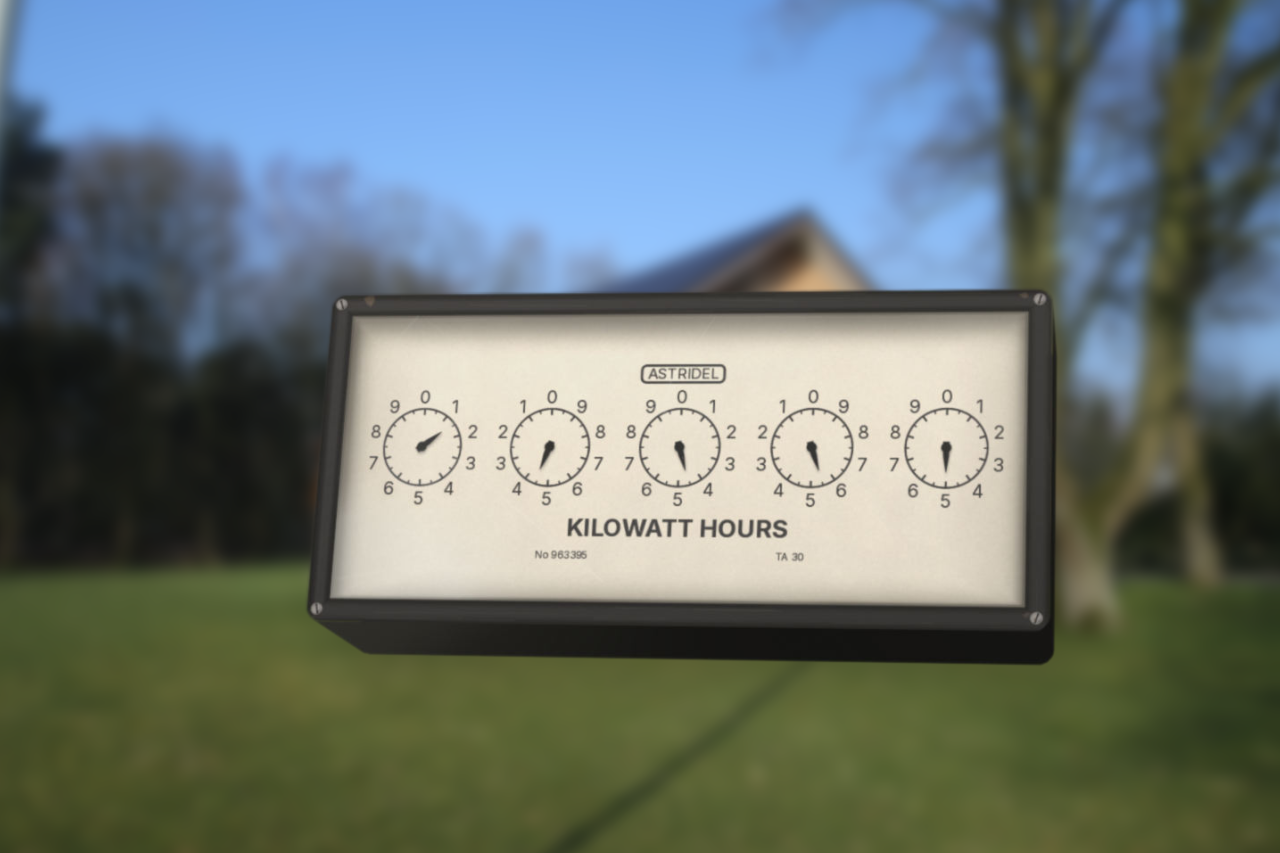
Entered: 14455 kWh
